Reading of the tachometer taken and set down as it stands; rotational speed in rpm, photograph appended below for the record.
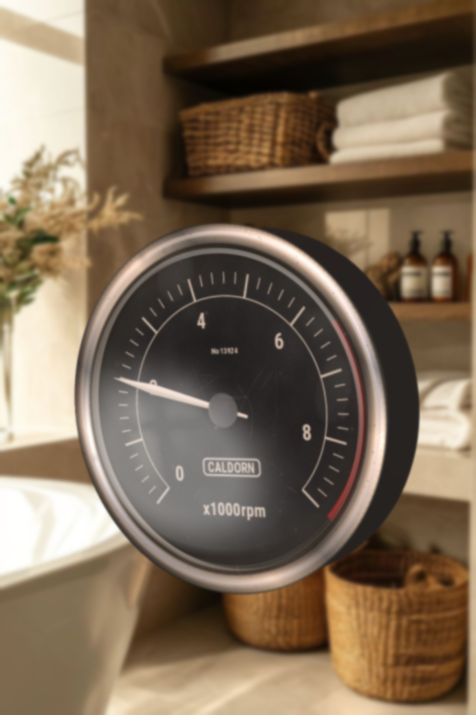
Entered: 2000 rpm
